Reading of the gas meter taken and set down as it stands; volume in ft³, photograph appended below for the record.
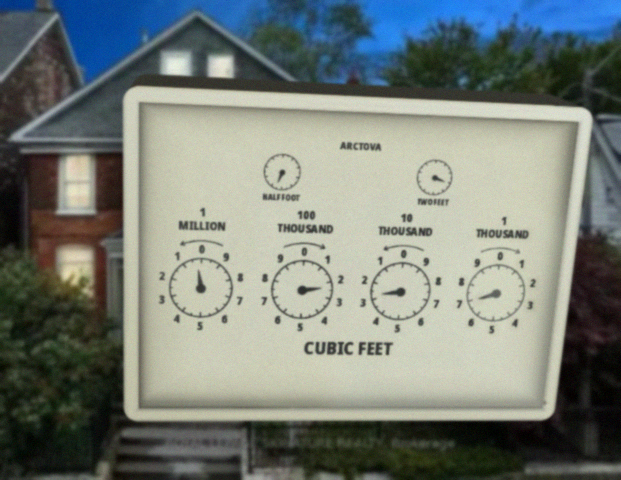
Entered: 22700 ft³
